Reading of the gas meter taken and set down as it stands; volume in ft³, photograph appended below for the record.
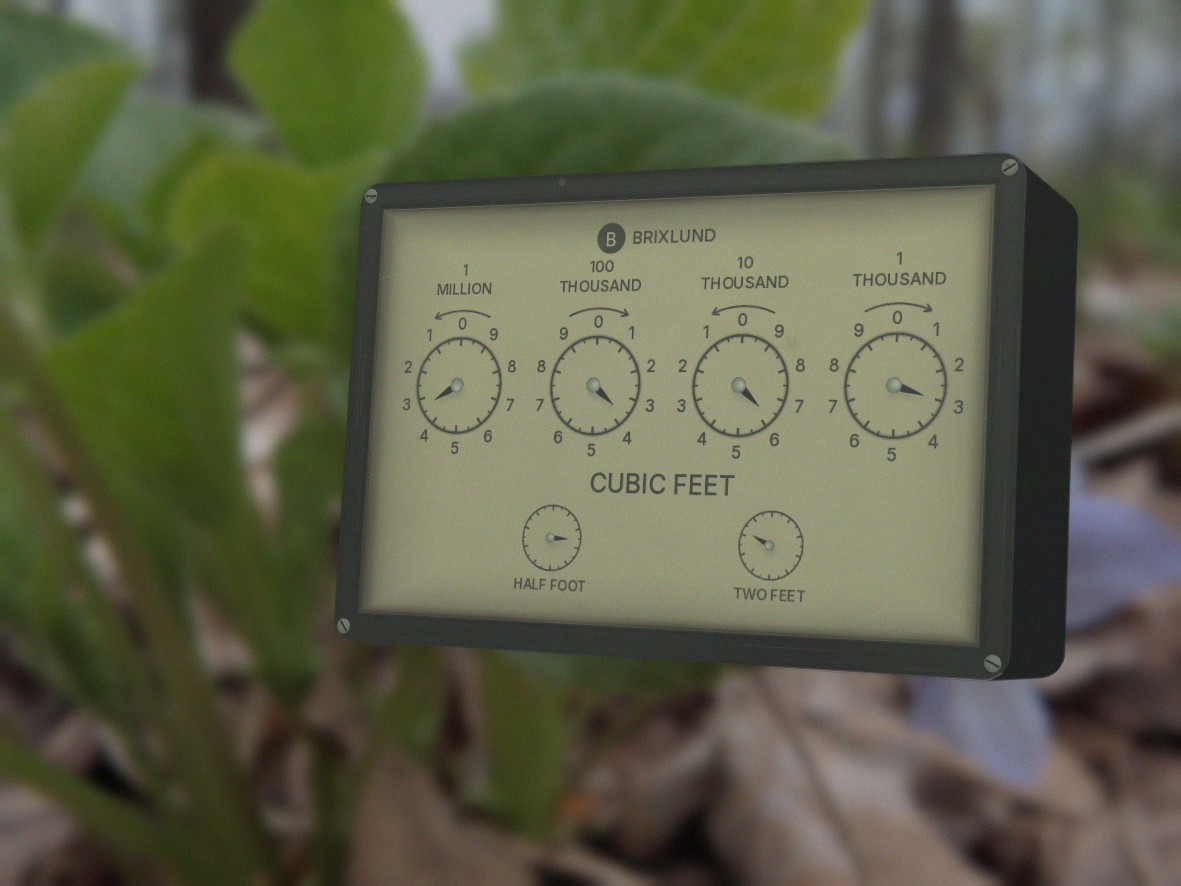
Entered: 336300 ft³
